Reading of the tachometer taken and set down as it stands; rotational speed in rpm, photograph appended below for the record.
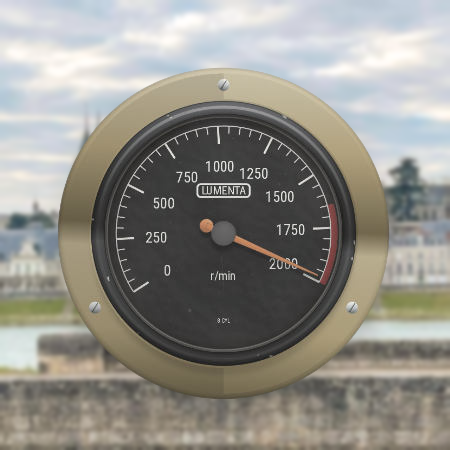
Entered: 1975 rpm
